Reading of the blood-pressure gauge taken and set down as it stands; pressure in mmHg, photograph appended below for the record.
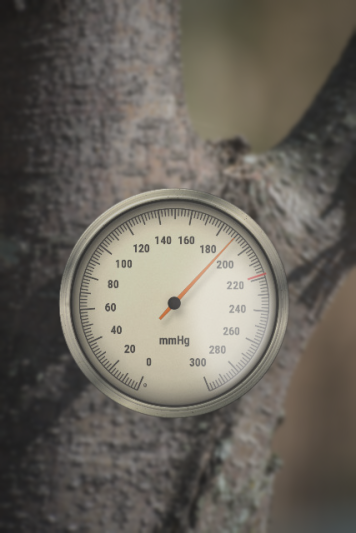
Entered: 190 mmHg
